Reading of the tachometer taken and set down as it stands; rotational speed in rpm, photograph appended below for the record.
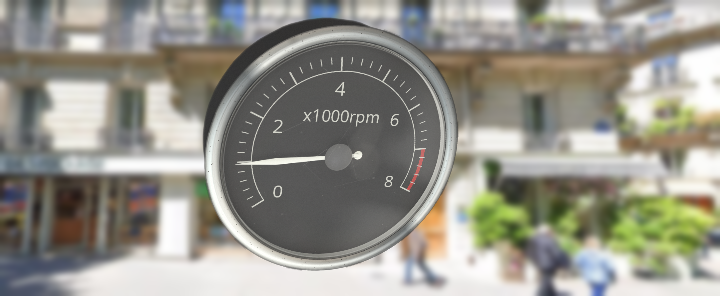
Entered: 1000 rpm
